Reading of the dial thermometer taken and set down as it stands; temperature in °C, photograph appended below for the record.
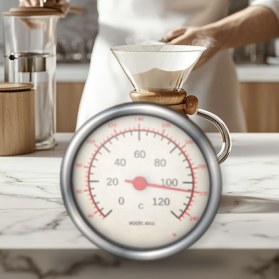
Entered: 104 °C
